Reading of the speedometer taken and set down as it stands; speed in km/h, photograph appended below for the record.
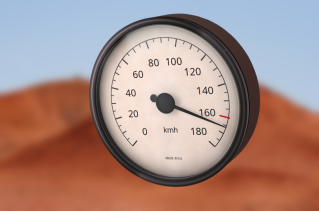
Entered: 165 km/h
